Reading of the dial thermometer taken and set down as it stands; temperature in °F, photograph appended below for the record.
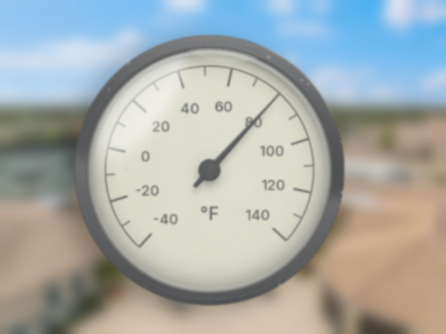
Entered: 80 °F
